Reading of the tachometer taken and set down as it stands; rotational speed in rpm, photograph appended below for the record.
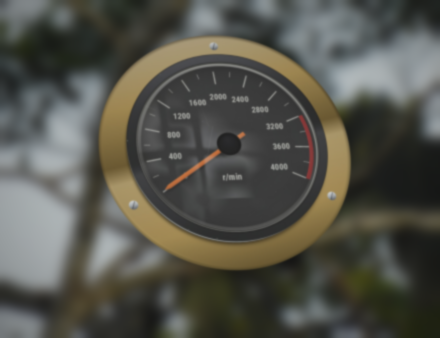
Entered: 0 rpm
